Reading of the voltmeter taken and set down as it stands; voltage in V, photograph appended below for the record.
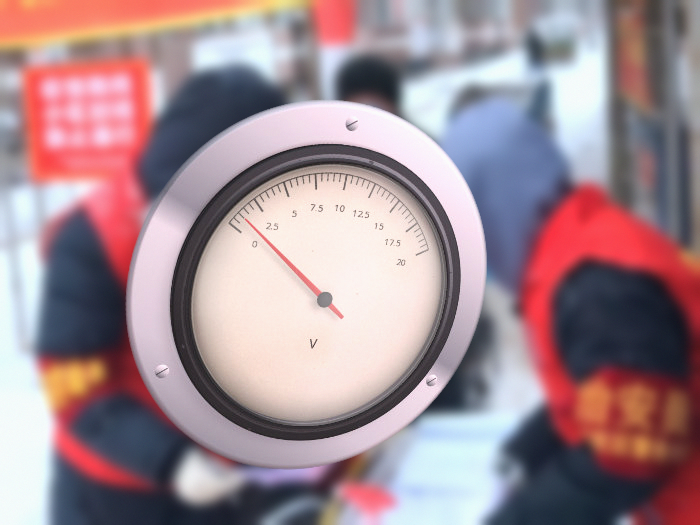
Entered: 1 V
